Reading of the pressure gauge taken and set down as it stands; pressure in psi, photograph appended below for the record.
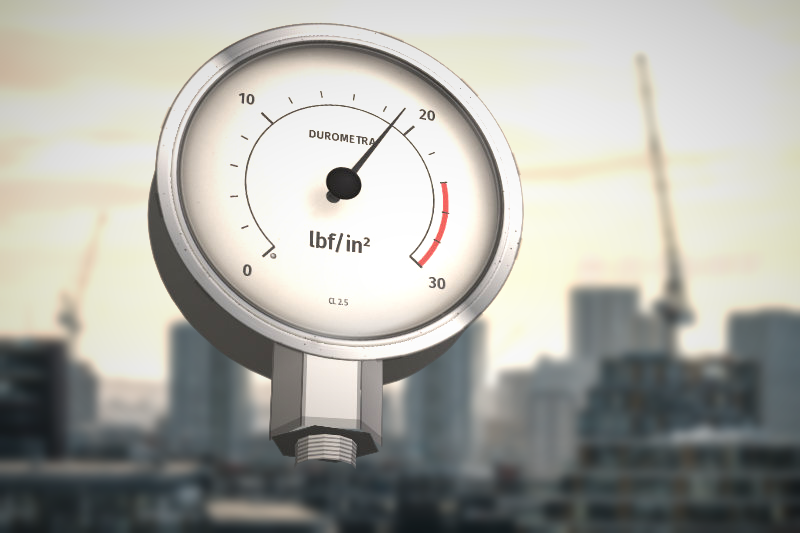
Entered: 19 psi
